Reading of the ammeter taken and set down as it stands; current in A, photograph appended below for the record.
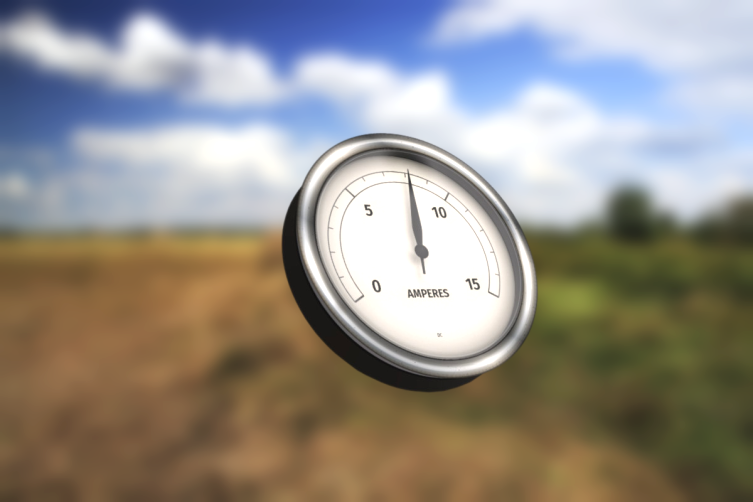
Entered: 8 A
